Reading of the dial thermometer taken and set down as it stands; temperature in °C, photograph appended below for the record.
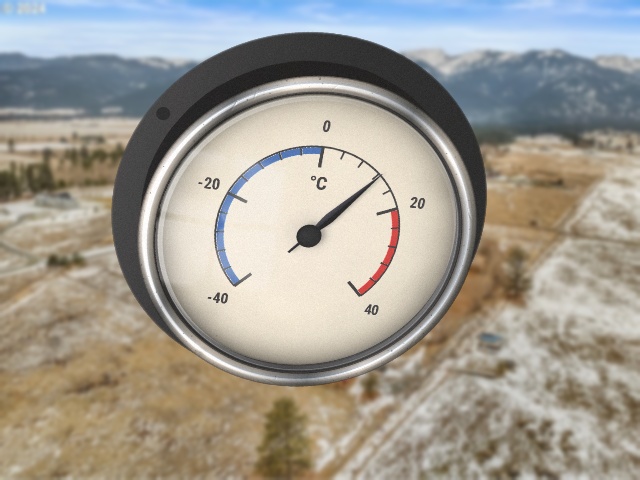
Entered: 12 °C
